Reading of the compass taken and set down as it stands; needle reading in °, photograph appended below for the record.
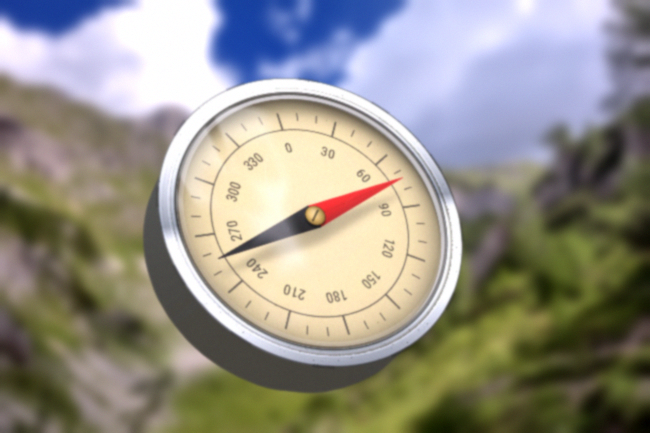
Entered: 75 °
